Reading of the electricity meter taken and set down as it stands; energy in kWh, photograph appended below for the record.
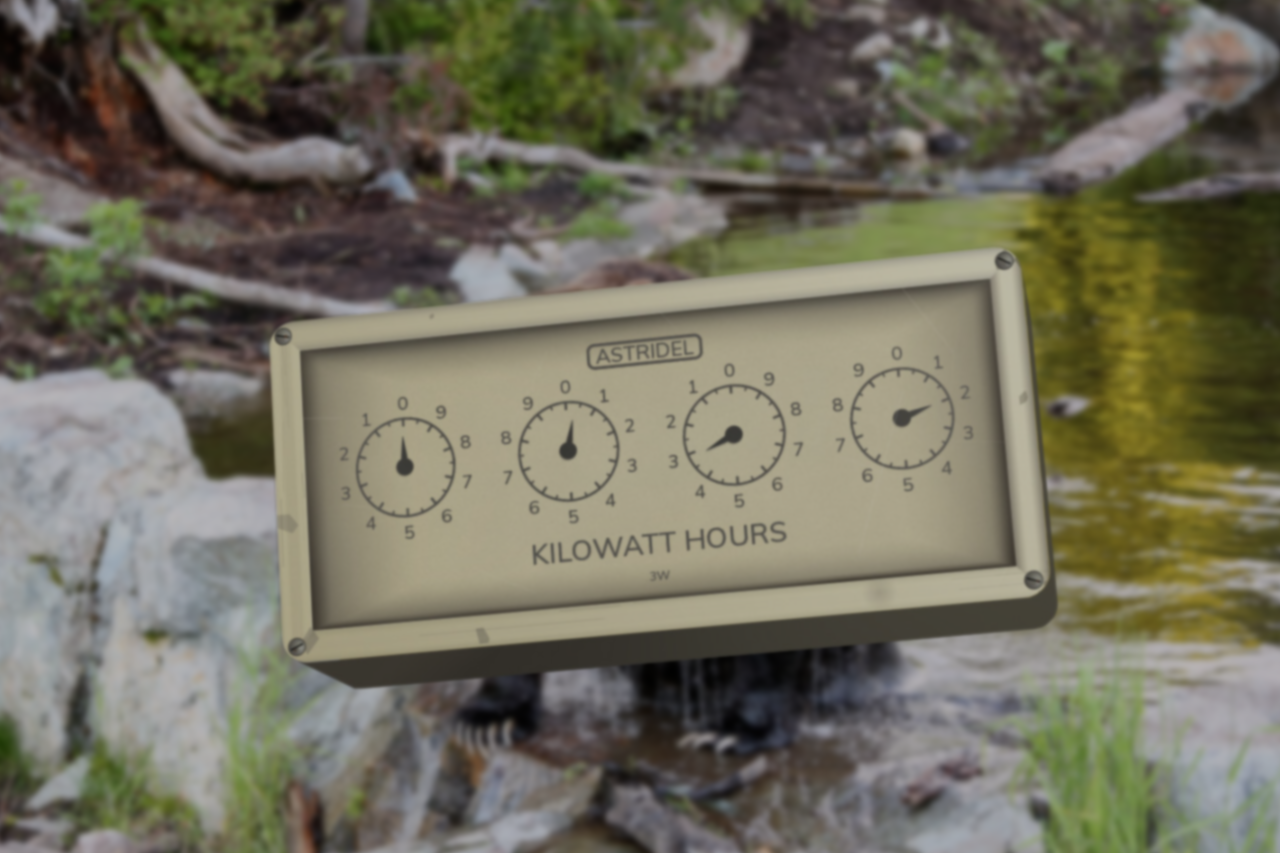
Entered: 32 kWh
